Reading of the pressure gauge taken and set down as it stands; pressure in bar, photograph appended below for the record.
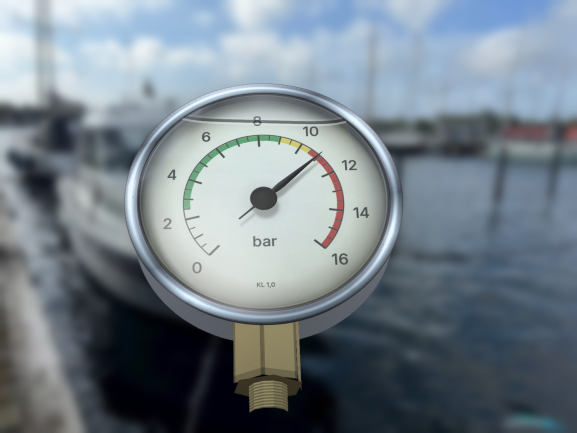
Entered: 11 bar
